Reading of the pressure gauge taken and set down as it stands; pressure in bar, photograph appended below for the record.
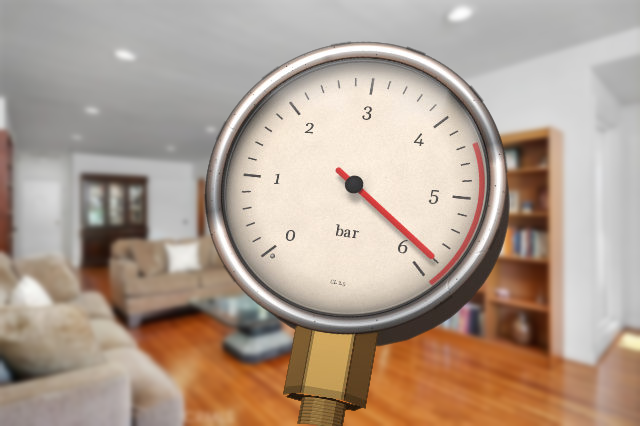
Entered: 5.8 bar
